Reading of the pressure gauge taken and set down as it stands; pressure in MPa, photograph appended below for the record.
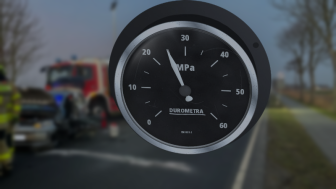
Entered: 25 MPa
